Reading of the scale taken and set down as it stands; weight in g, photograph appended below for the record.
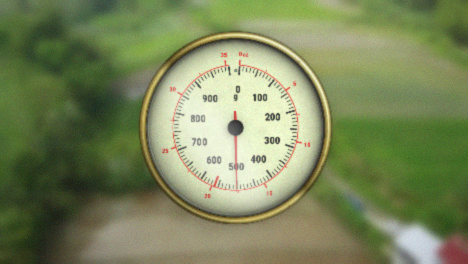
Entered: 500 g
